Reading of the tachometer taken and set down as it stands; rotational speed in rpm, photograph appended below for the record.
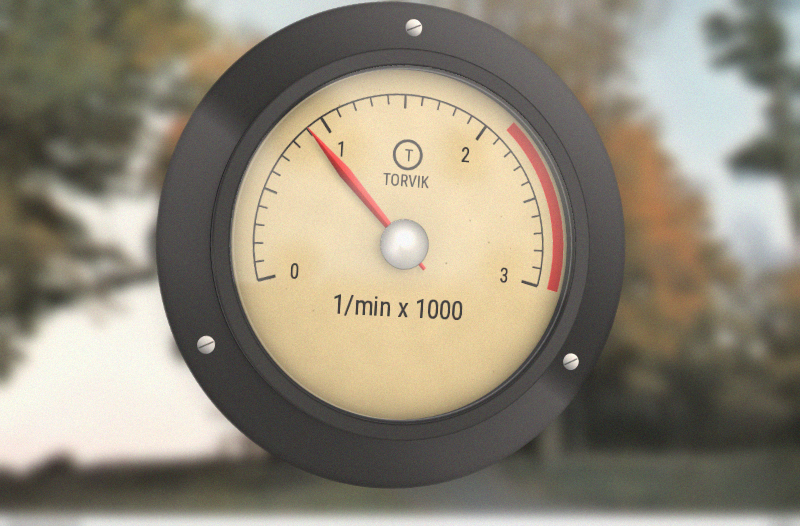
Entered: 900 rpm
